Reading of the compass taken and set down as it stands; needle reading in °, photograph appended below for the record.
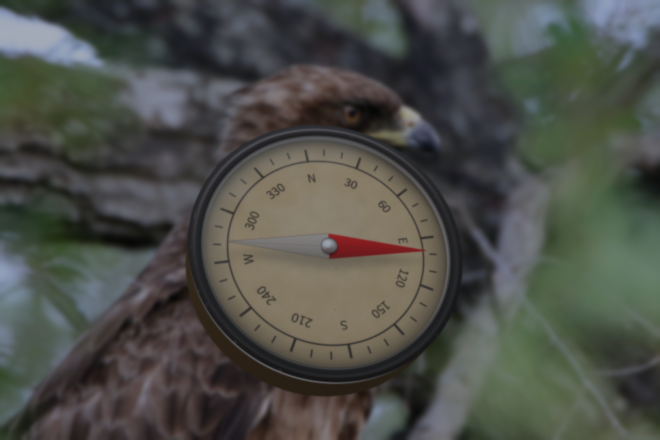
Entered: 100 °
